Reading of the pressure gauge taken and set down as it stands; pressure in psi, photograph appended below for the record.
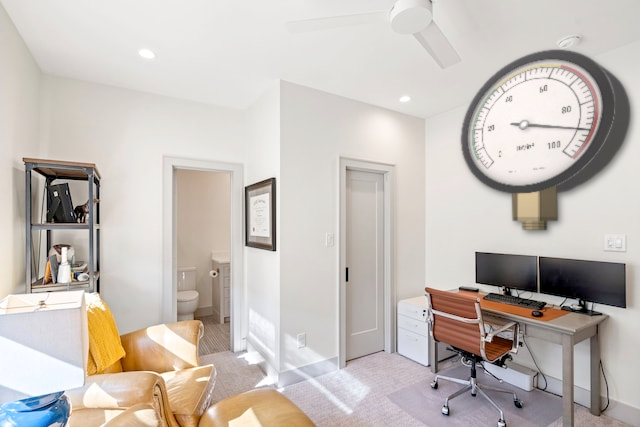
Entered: 90 psi
